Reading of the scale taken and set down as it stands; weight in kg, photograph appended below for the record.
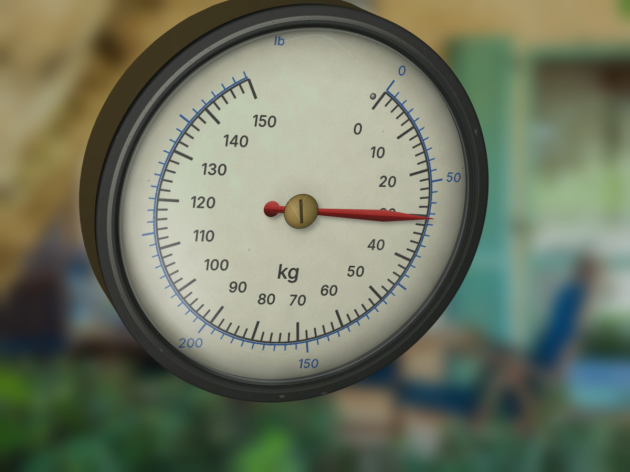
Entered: 30 kg
